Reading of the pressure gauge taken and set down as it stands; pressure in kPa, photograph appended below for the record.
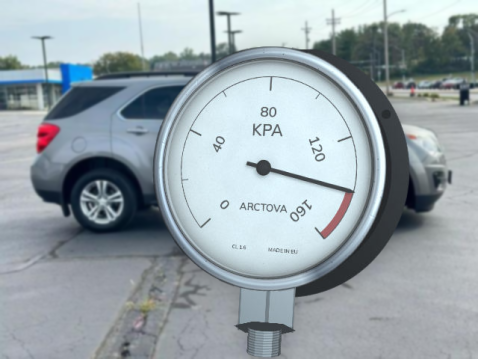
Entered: 140 kPa
